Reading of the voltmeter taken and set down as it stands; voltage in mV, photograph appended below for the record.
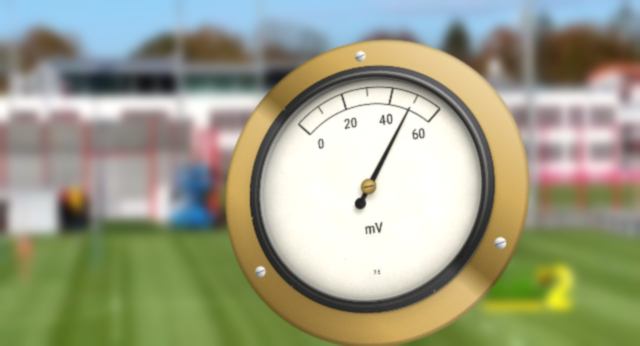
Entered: 50 mV
